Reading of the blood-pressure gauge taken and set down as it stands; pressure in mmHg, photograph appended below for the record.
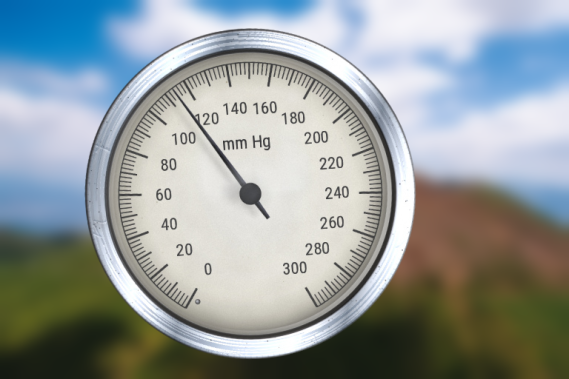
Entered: 114 mmHg
